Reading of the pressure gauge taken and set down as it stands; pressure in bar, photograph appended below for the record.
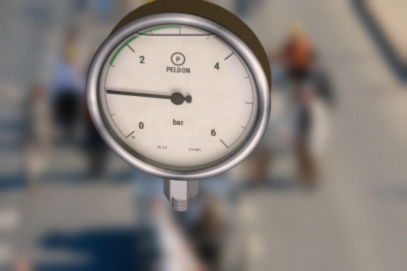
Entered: 1 bar
